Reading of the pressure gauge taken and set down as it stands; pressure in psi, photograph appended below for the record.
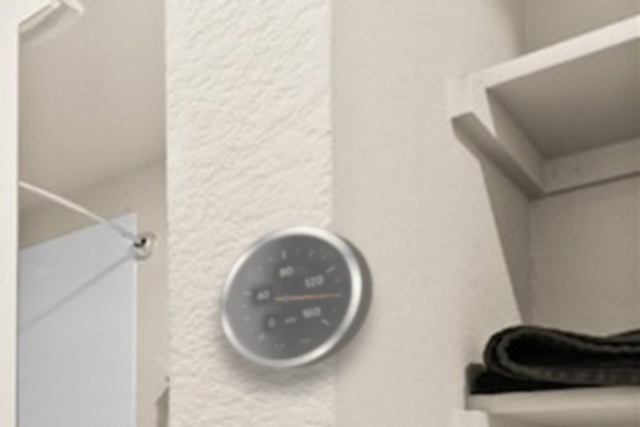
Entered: 140 psi
